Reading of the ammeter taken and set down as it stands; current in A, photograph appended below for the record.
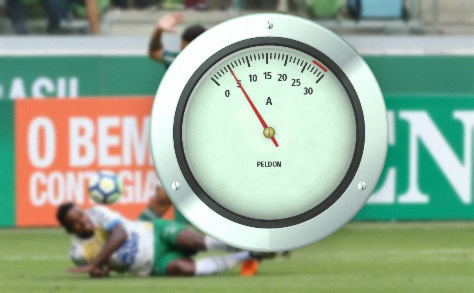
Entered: 5 A
